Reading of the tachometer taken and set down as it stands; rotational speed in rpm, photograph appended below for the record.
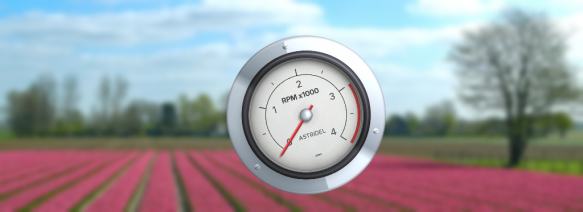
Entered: 0 rpm
